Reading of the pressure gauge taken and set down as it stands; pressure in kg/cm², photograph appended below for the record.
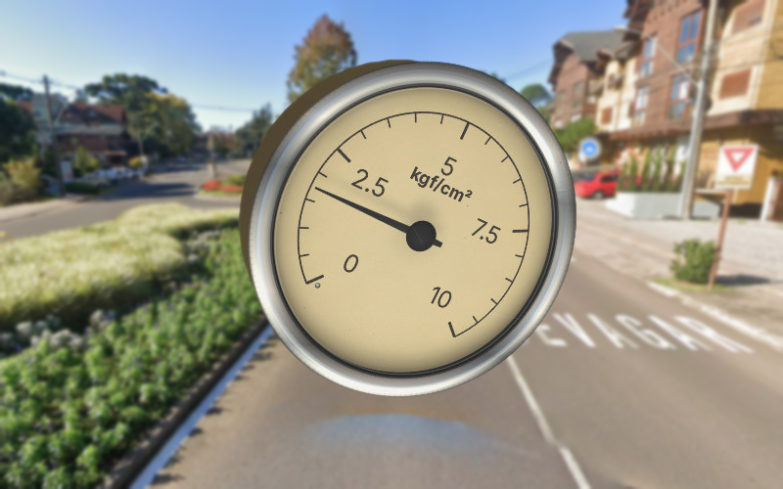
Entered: 1.75 kg/cm²
